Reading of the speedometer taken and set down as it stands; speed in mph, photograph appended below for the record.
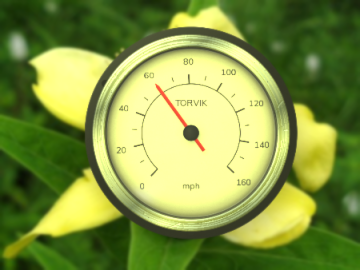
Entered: 60 mph
